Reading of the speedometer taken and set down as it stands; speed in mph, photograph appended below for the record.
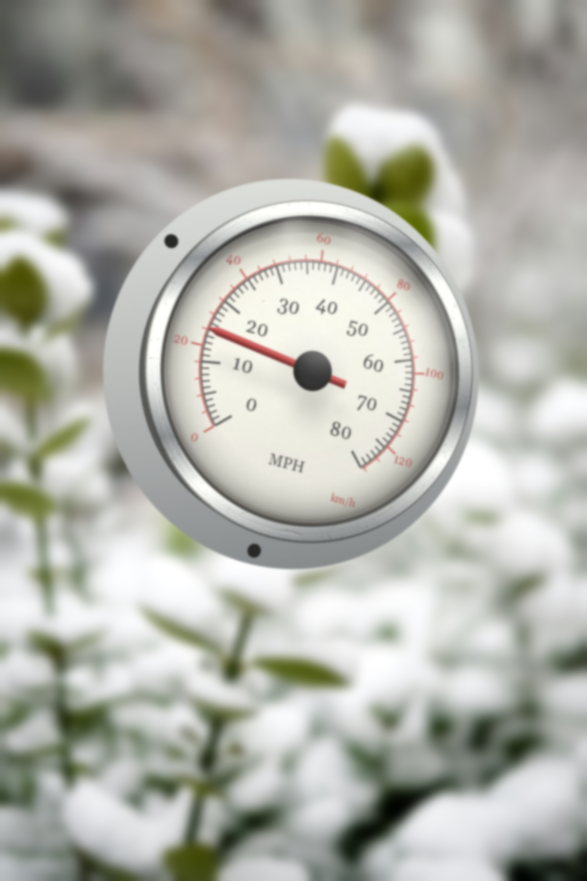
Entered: 15 mph
